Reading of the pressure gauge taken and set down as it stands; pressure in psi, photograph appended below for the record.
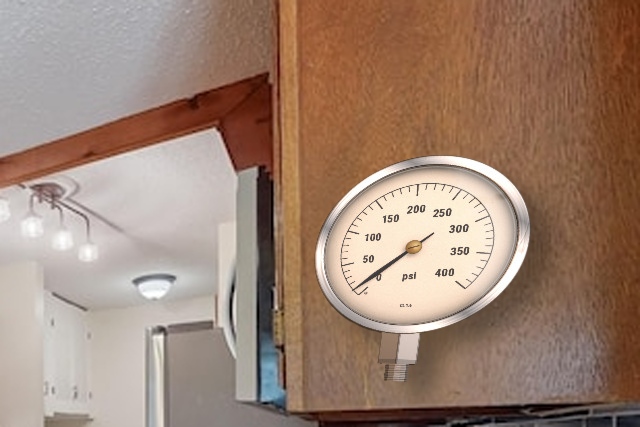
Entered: 10 psi
